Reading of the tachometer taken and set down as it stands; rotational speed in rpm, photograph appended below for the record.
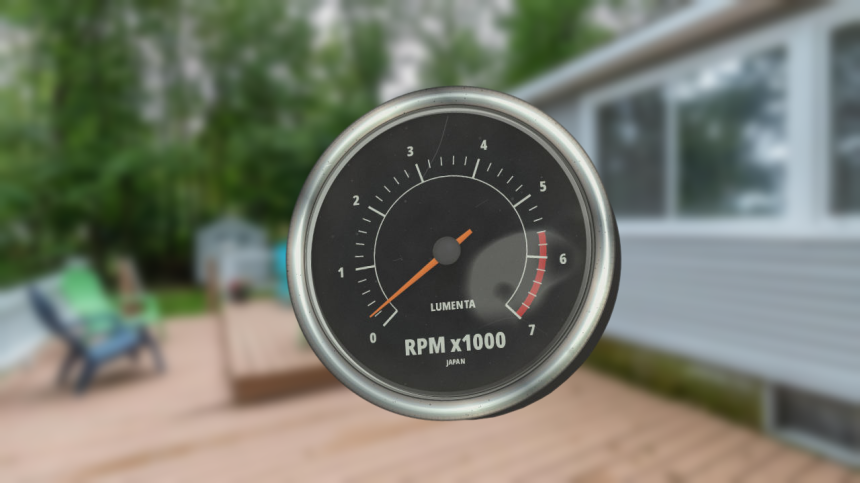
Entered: 200 rpm
